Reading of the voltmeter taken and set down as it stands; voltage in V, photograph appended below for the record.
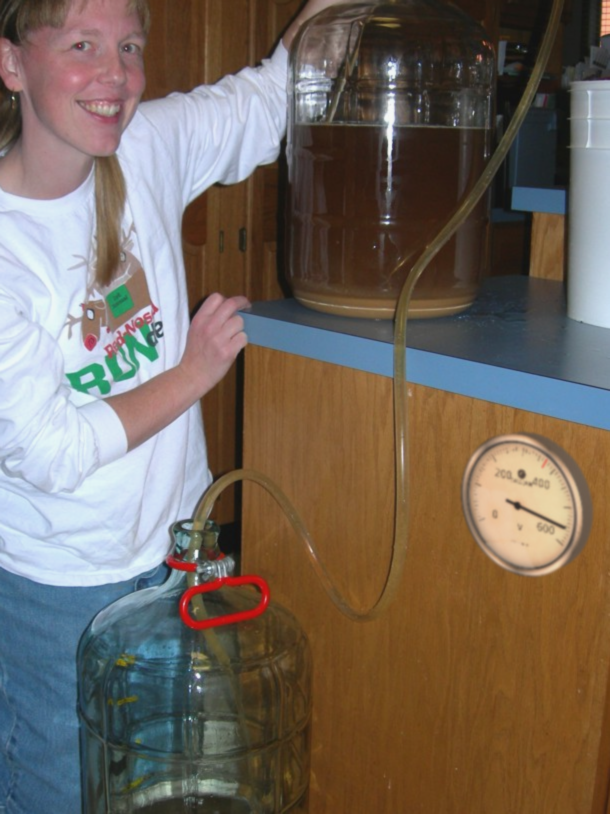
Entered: 550 V
